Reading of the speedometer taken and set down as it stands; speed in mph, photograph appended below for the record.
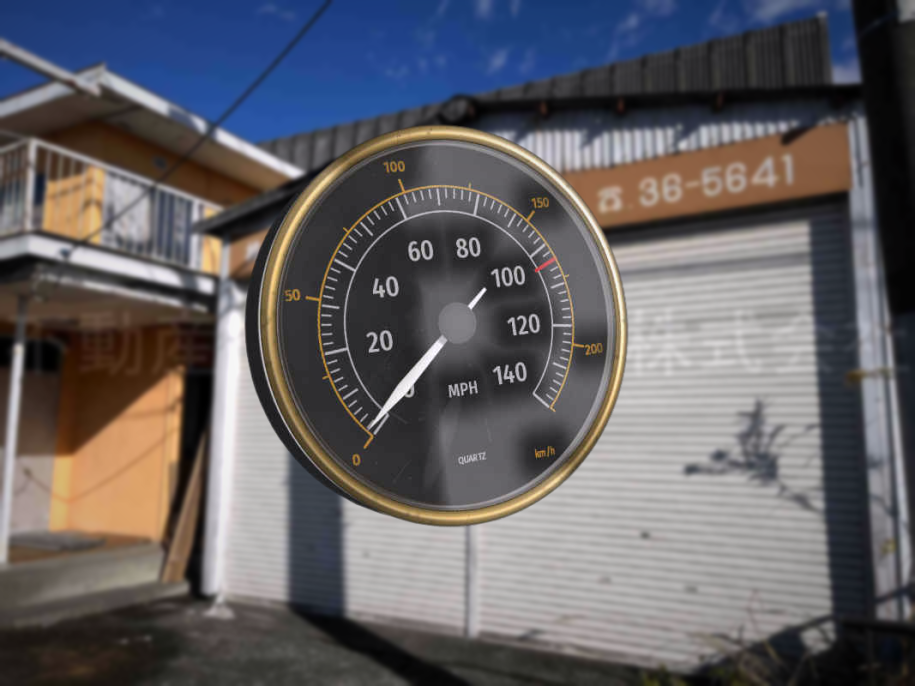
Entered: 2 mph
